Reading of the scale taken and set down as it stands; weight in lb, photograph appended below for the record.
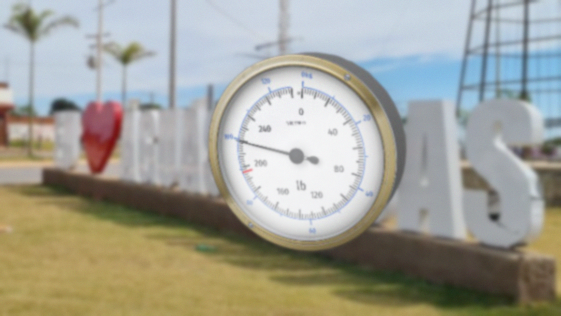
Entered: 220 lb
